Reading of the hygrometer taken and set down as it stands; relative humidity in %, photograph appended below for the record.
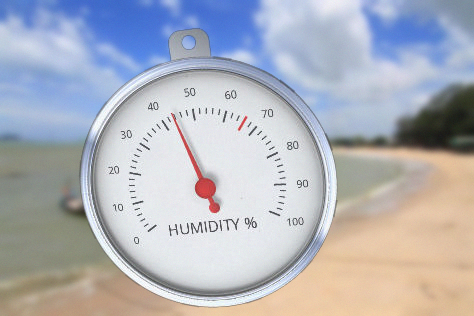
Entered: 44 %
